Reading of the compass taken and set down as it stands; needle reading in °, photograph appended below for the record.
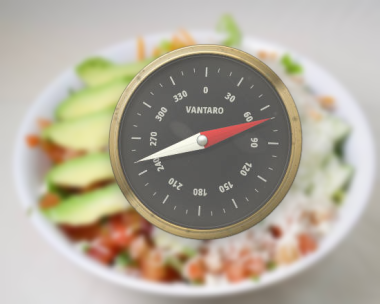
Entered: 70 °
